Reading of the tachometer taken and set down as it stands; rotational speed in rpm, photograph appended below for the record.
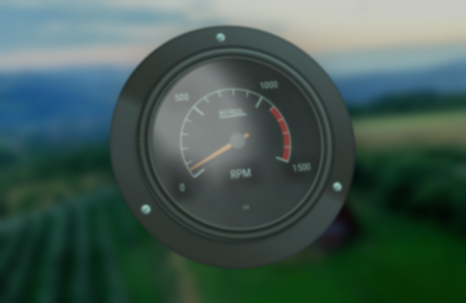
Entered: 50 rpm
